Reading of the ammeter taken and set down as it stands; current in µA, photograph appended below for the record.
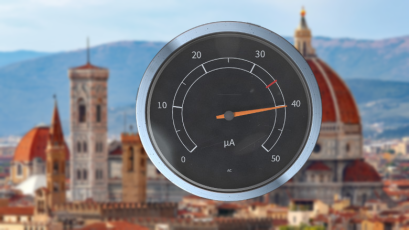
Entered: 40 µA
